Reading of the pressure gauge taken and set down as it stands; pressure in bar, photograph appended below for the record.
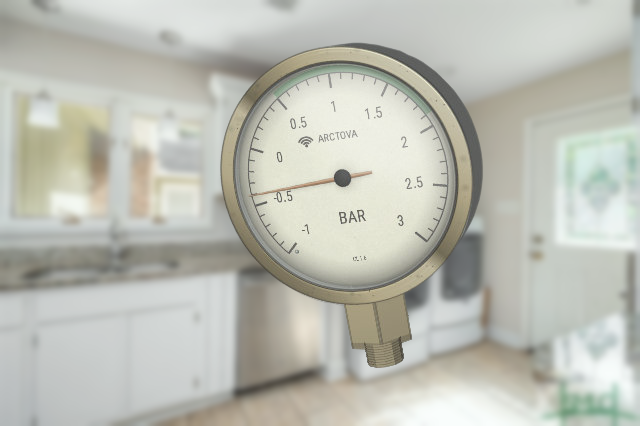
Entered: -0.4 bar
